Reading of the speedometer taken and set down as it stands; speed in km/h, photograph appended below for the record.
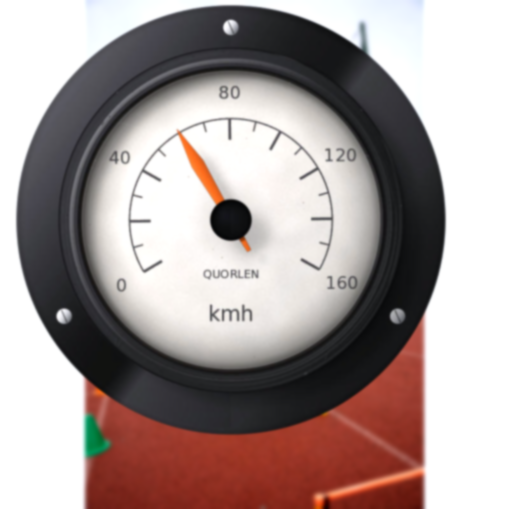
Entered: 60 km/h
